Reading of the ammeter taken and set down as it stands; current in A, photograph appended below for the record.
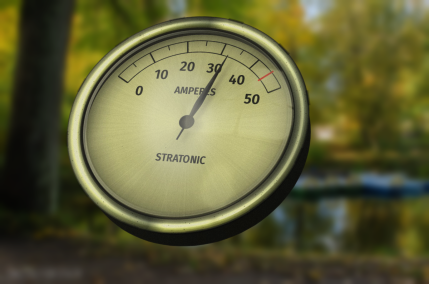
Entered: 32.5 A
